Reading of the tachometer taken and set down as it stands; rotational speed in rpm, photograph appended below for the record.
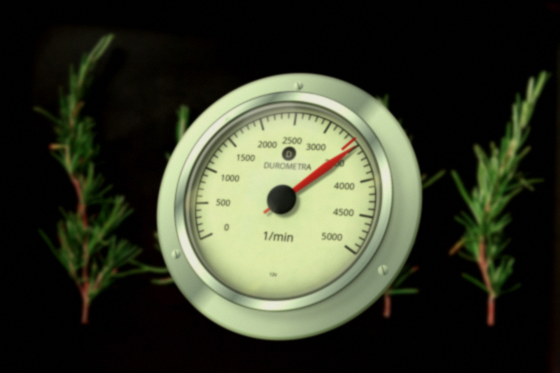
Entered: 3500 rpm
